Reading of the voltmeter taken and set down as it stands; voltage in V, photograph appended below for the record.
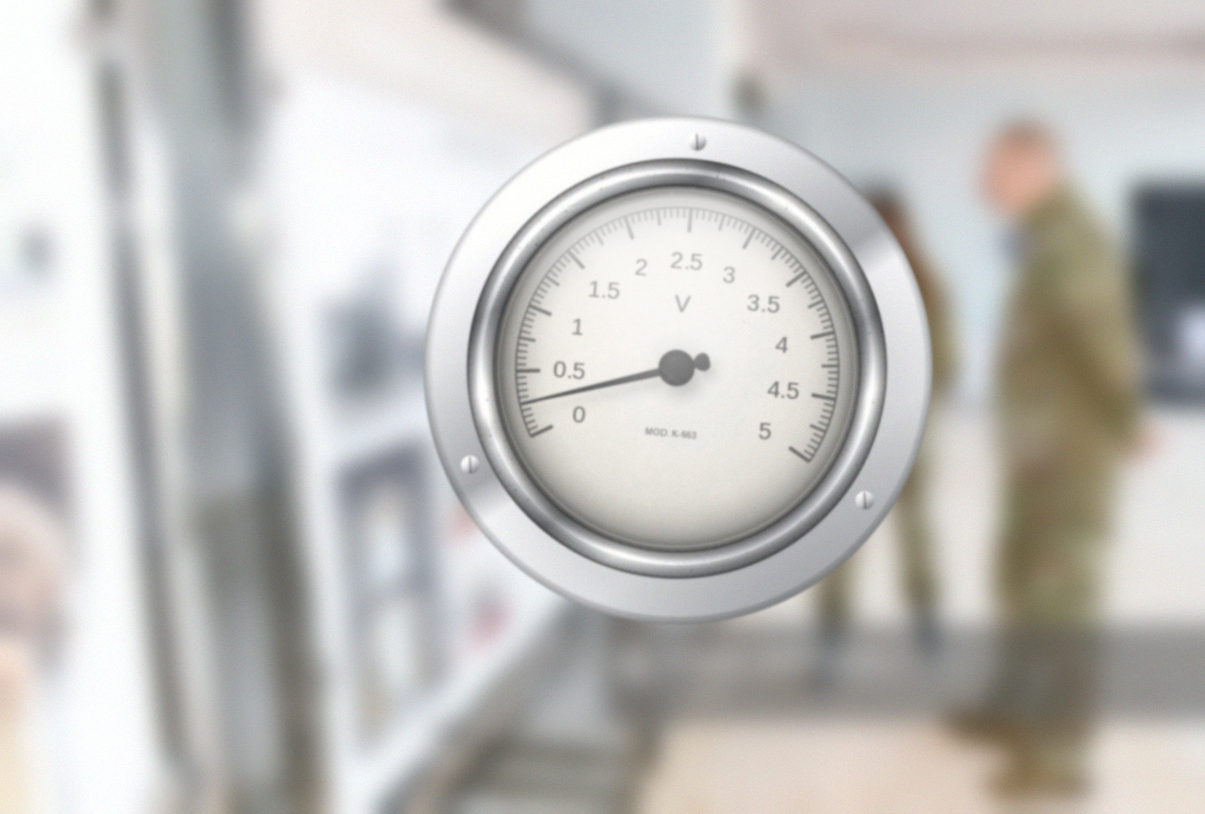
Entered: 0.25 V
